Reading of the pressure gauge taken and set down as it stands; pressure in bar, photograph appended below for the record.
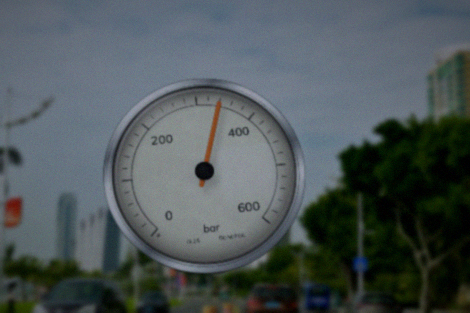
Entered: 340 bar
